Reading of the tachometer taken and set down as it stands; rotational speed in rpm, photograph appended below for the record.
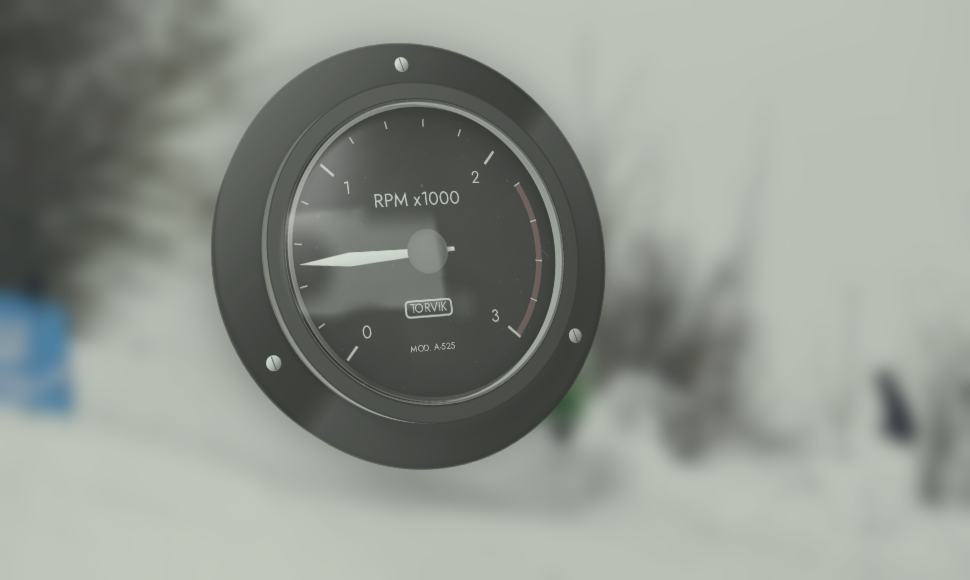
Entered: 500 rpm
